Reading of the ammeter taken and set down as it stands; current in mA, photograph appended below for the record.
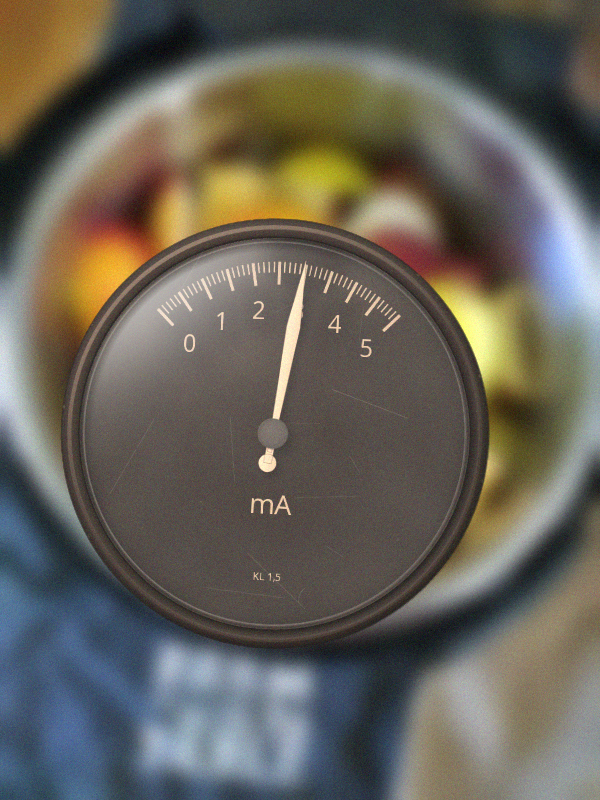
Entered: 3 mA
